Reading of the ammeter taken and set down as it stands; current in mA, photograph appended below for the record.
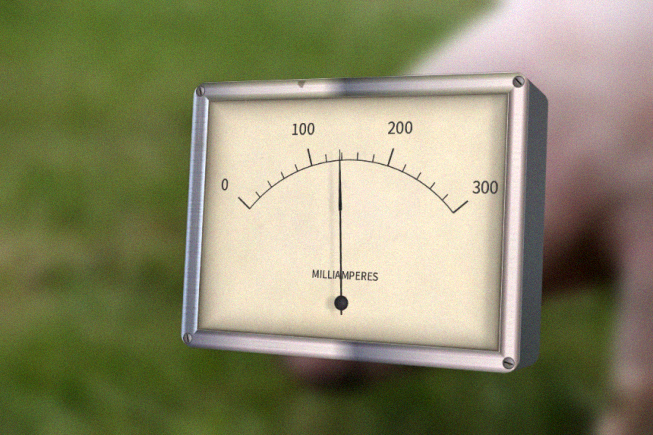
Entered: 140 mA
